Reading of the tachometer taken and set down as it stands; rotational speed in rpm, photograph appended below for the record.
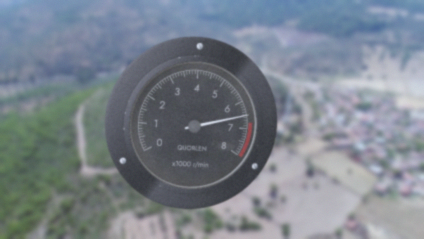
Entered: 6500 rpm
